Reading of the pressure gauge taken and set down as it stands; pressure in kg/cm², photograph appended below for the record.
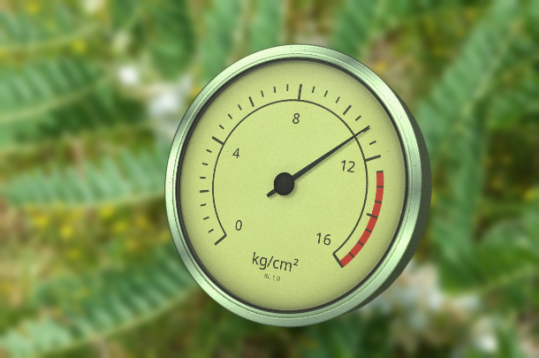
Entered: 11 kg/cm²
